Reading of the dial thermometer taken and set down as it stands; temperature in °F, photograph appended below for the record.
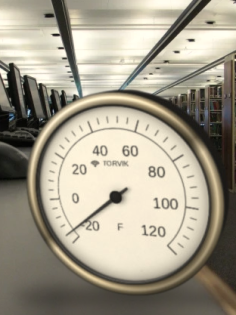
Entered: -16 °F
